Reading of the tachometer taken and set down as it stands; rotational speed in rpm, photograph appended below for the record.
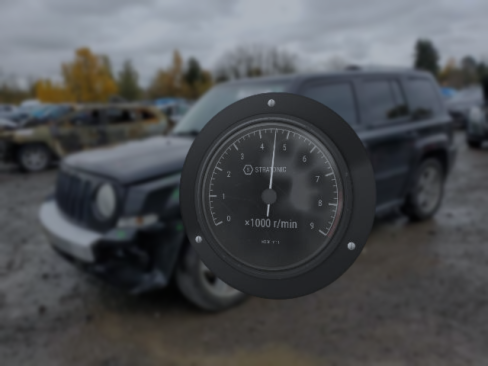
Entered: 4600 rpm
